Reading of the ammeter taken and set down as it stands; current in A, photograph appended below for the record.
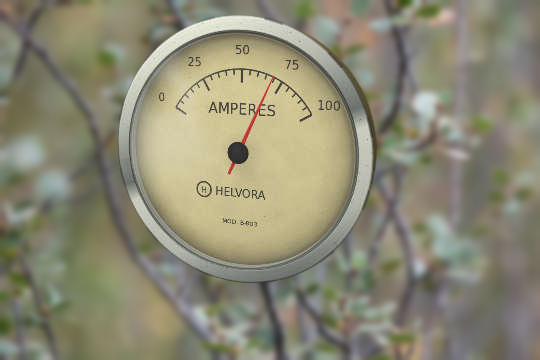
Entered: 70 A
